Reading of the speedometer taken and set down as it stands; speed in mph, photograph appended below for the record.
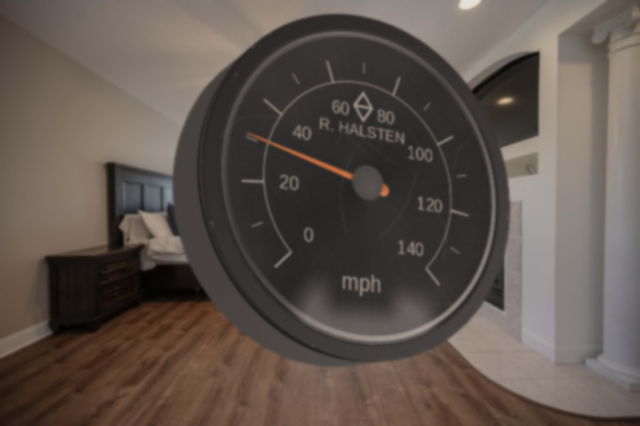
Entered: 30 mph
